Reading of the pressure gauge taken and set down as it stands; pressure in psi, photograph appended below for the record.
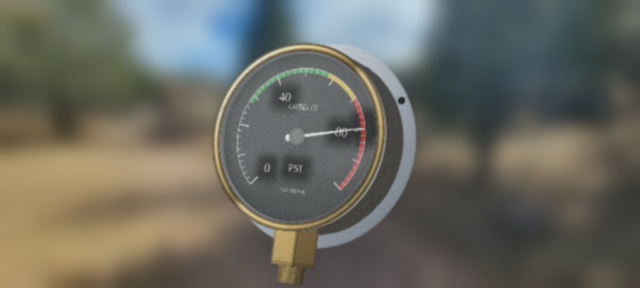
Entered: 80 psi
